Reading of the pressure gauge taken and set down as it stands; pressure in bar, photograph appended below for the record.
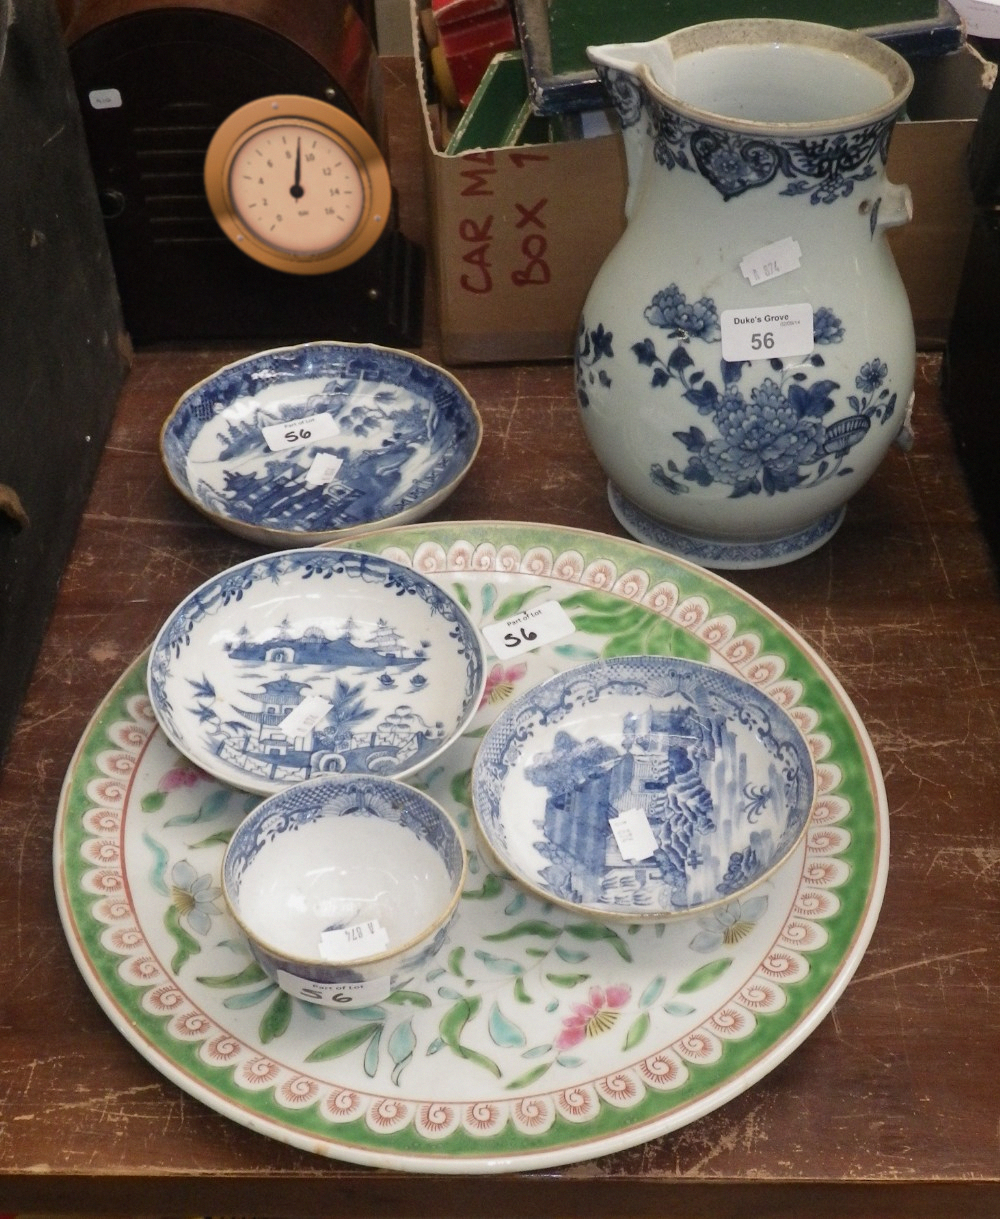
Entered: 9 bar
